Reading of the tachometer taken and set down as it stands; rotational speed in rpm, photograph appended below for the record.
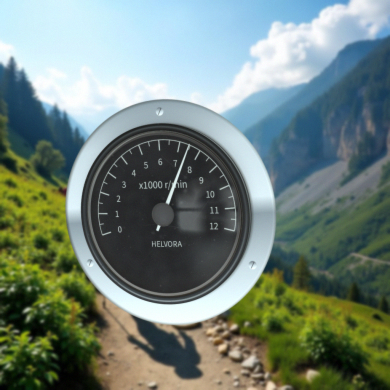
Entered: 7500 rpm
